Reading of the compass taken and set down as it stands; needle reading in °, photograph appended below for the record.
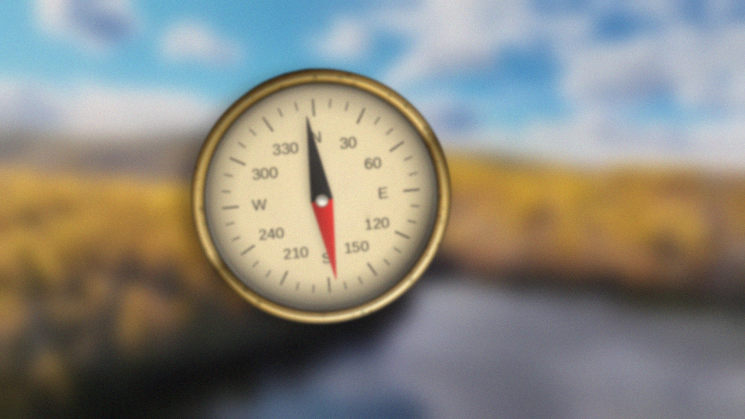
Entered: 175 °
